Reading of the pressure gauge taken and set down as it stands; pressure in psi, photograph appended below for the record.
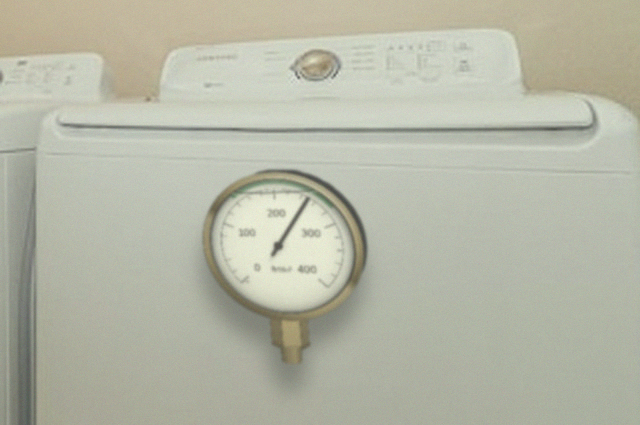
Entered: 250 psi
